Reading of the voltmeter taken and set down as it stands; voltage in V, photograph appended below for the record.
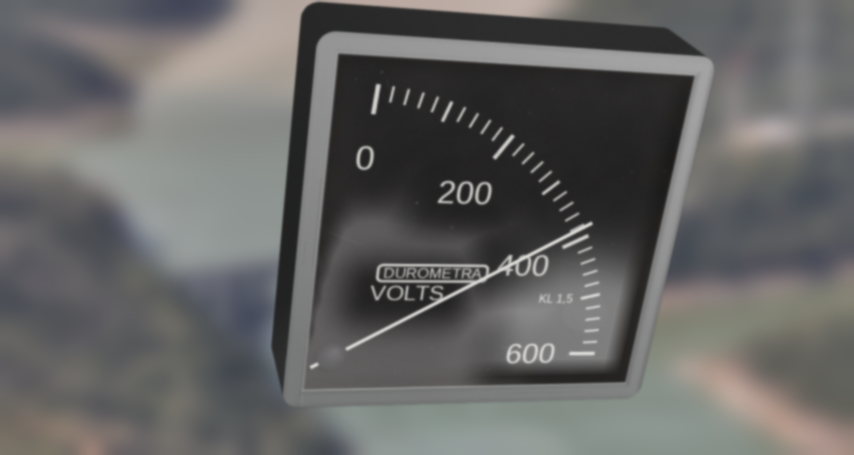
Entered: 380 V
